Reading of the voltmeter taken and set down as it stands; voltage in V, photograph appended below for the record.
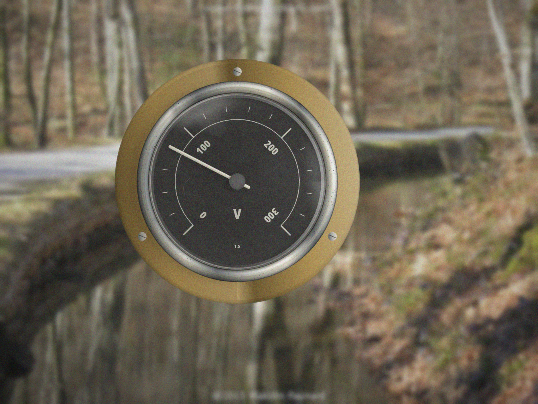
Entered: 80 V
